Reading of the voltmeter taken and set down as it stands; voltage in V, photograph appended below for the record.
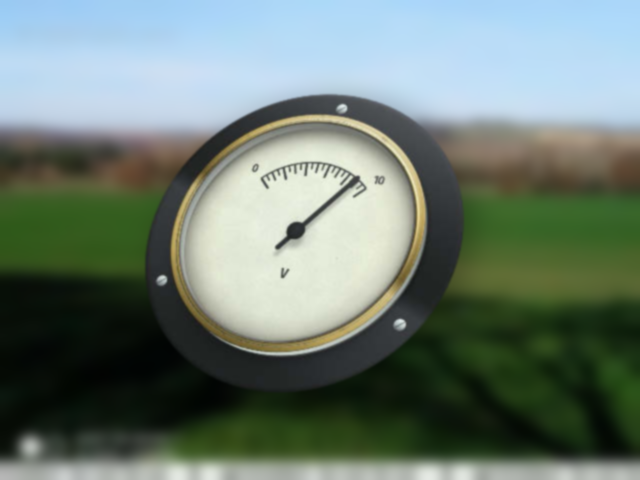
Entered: 9 V
